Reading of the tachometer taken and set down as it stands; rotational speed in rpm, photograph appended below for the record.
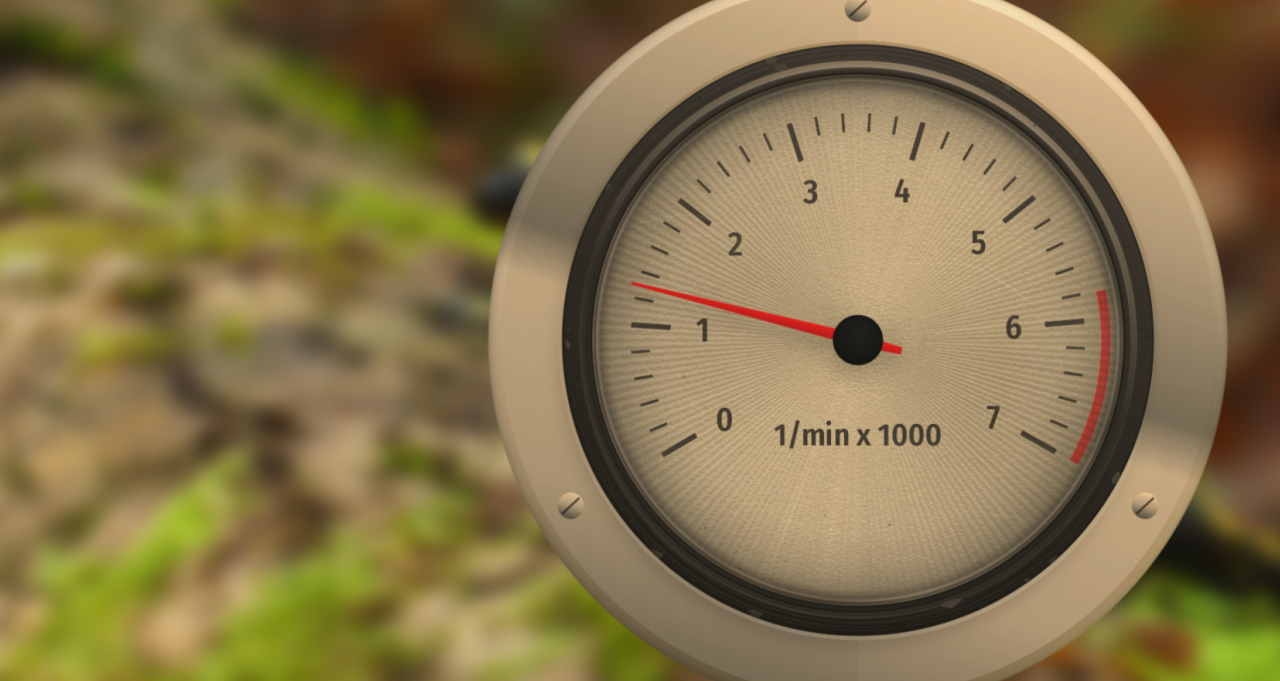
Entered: 1300 rpm
